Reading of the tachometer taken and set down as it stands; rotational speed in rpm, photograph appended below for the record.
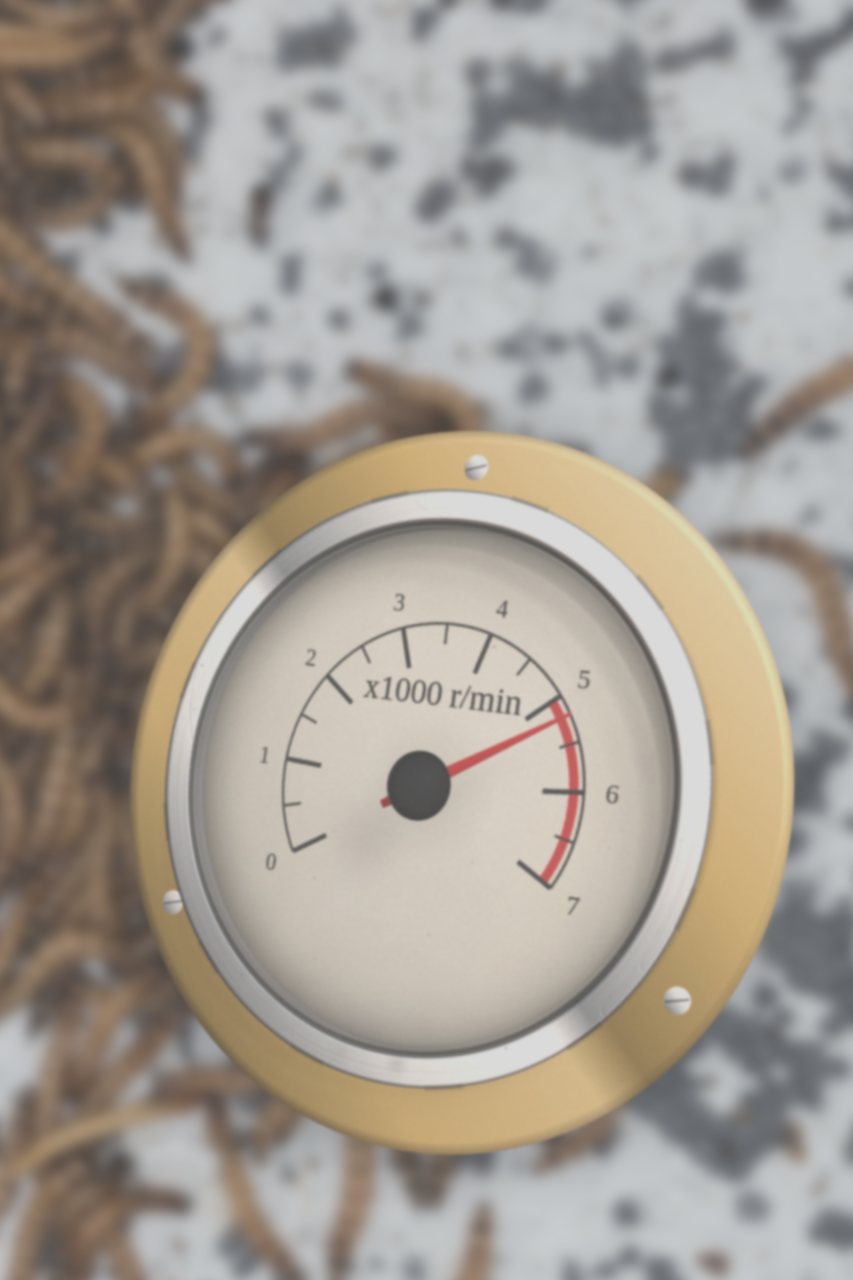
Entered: 5250 rpm
